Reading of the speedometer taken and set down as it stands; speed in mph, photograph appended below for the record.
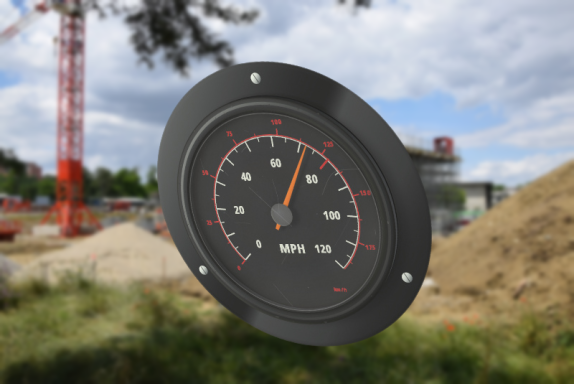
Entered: 72.5 mph
